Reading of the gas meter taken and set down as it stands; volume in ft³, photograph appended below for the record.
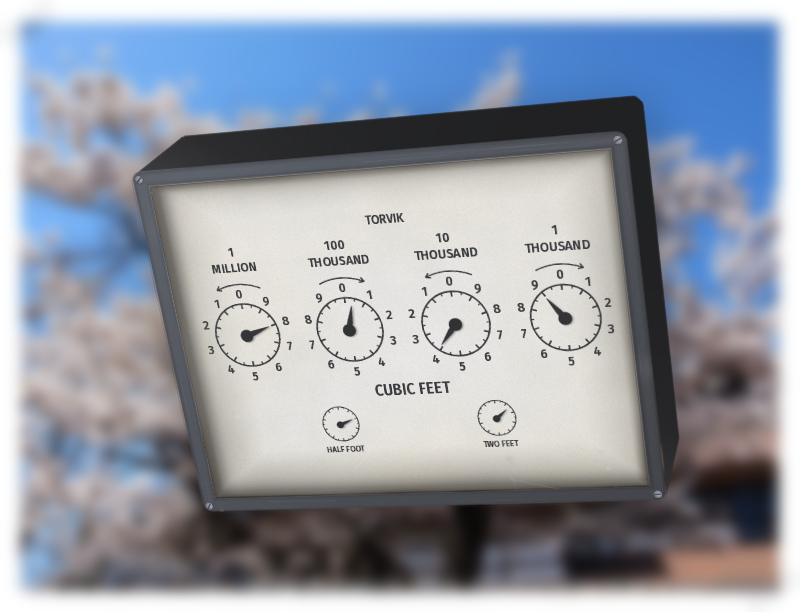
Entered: 803900 ft³
